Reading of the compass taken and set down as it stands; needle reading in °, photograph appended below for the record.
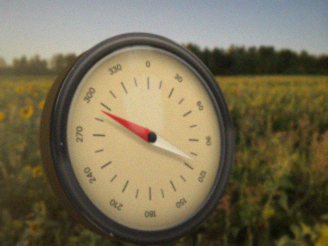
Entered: 292.5 °
